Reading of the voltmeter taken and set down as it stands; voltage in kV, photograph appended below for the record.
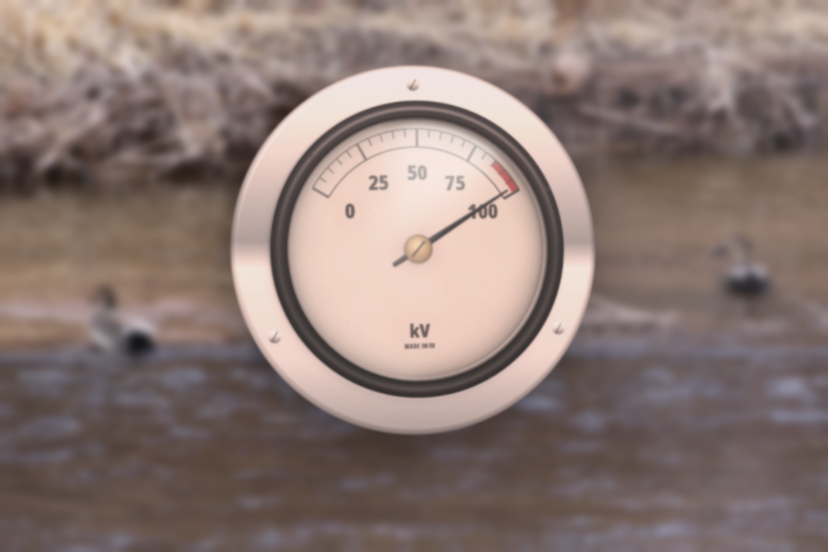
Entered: 97.5 kV
